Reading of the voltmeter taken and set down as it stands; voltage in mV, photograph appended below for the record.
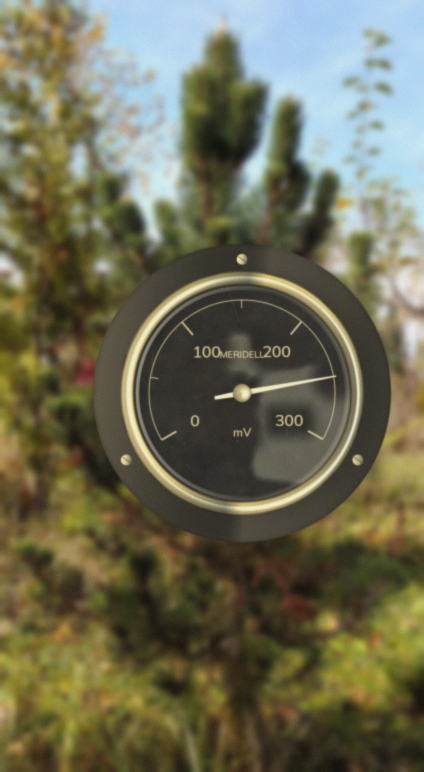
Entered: 250 mV
